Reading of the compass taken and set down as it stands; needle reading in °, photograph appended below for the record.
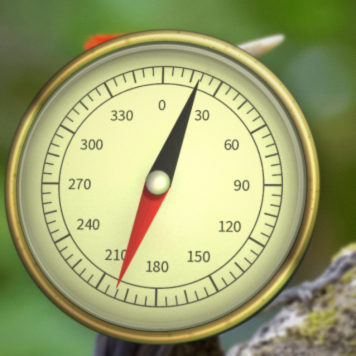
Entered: 200 °
